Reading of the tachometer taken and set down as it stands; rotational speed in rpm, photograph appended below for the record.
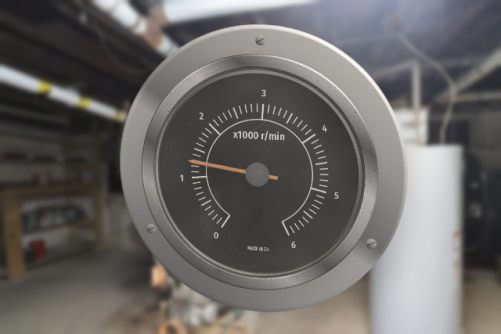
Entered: 1300 rpm
